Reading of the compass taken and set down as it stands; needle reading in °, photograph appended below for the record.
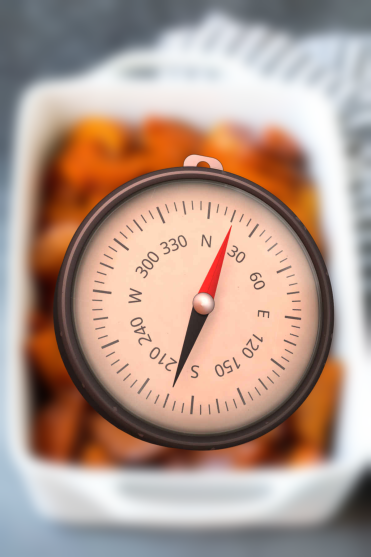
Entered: 15 °
